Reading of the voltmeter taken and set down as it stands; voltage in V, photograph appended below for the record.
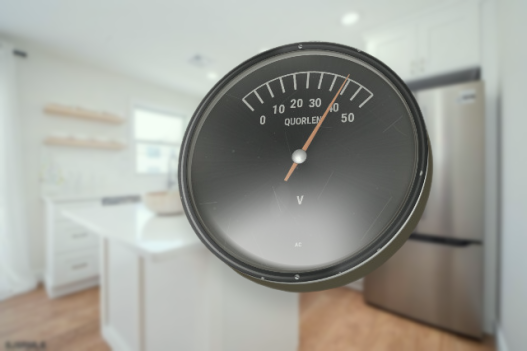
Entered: 40 V
